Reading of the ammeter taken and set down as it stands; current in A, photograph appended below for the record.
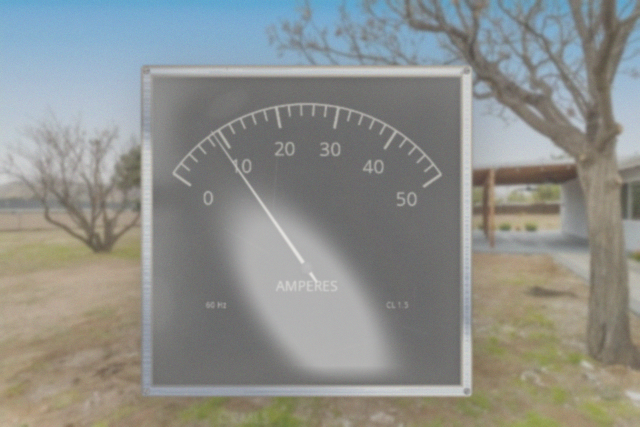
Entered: 9 A
